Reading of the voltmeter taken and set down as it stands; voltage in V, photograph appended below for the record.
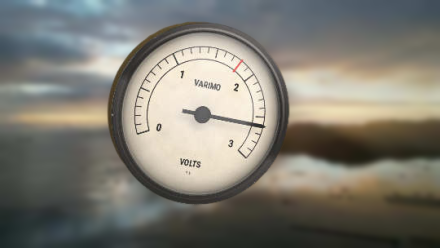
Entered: 2.6 V
